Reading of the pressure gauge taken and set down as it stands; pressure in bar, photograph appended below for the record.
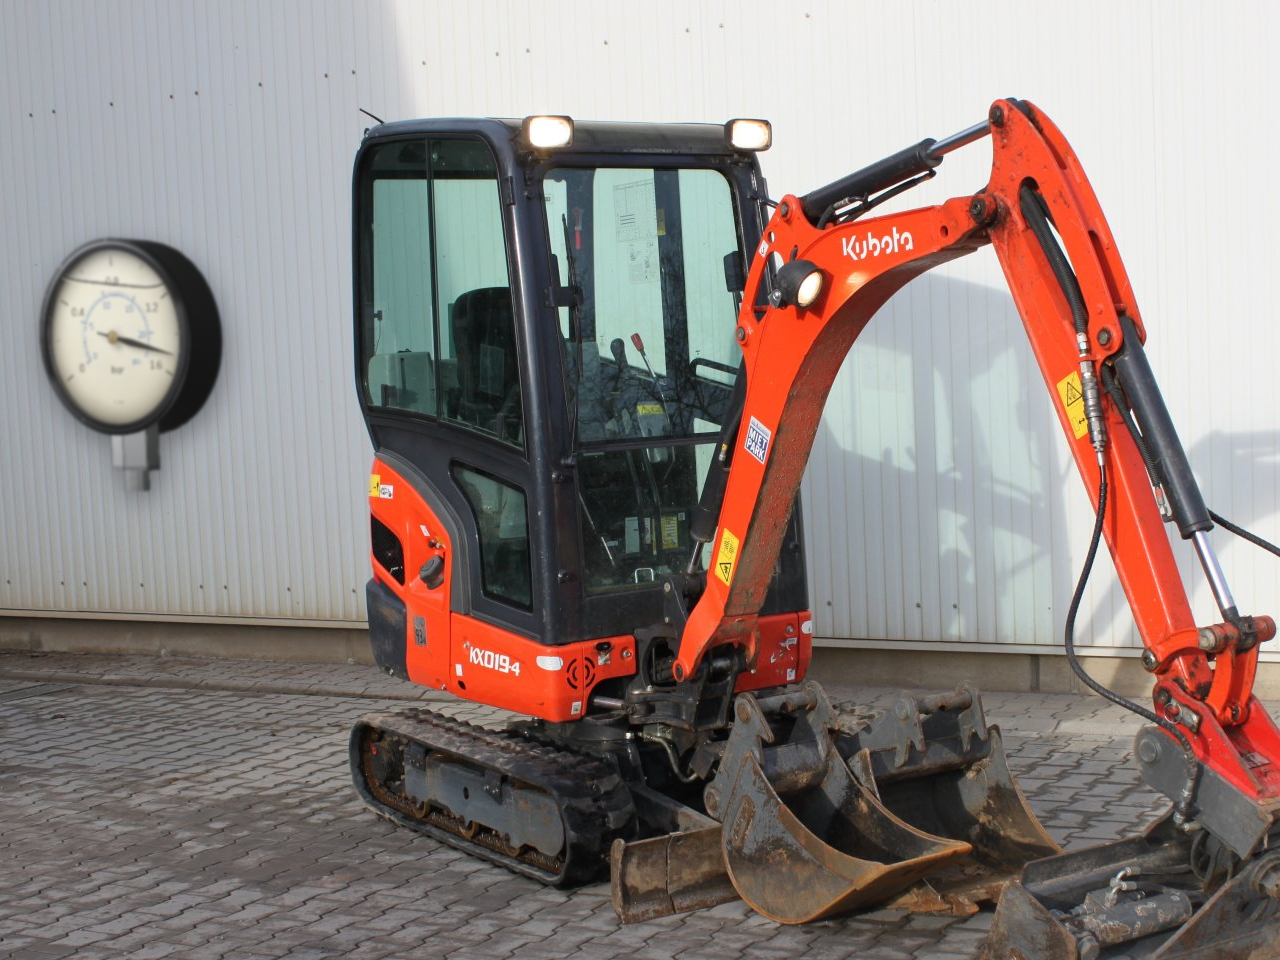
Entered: 1.5 bar
